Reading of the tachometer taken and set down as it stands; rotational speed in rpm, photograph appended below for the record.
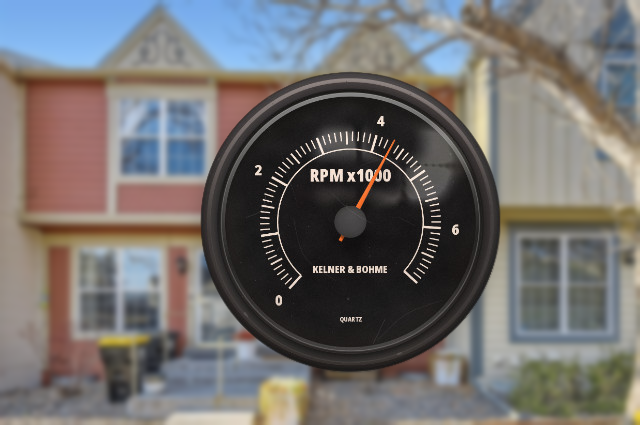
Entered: 4300 rpm
